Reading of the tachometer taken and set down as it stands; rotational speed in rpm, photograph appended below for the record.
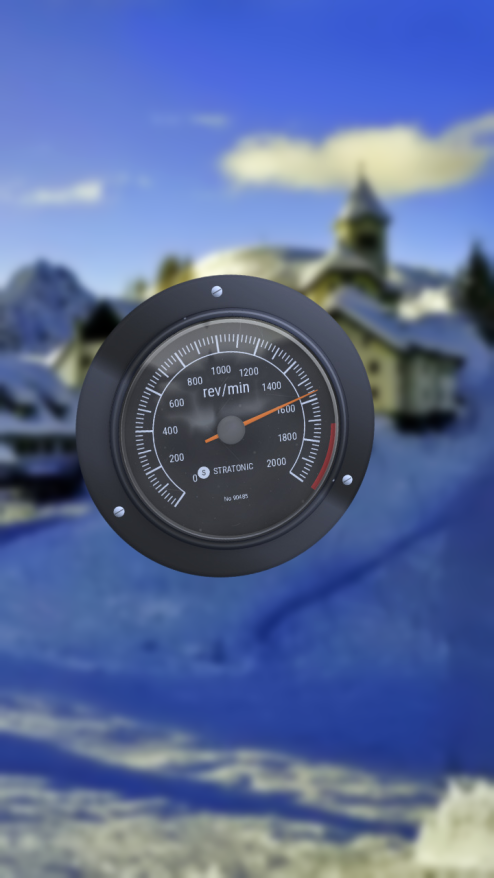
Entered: 1560 rpm
